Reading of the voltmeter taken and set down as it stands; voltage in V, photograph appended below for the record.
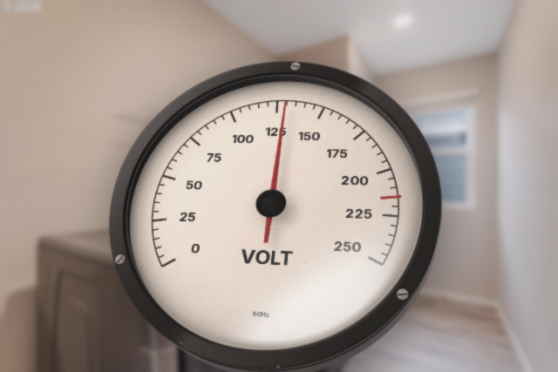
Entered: 130 V
